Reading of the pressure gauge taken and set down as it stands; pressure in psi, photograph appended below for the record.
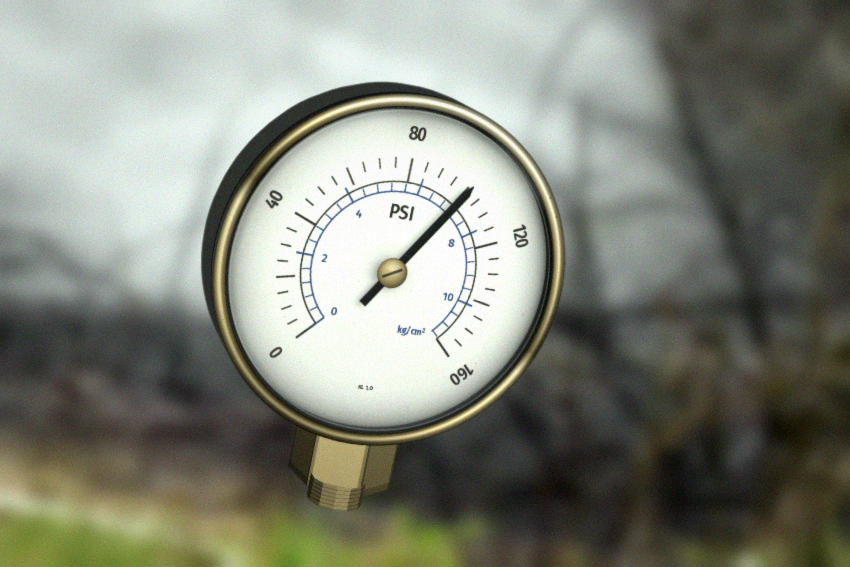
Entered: 100 psi
